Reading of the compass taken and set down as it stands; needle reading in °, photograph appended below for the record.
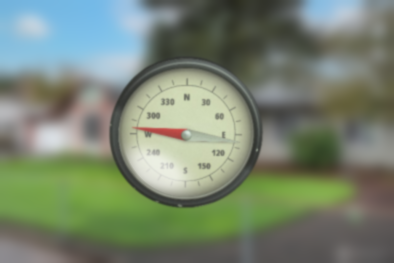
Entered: 277.5 °
